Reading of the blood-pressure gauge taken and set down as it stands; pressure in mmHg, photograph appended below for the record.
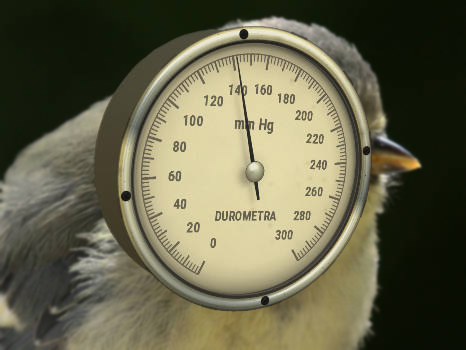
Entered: 140 mmHg
